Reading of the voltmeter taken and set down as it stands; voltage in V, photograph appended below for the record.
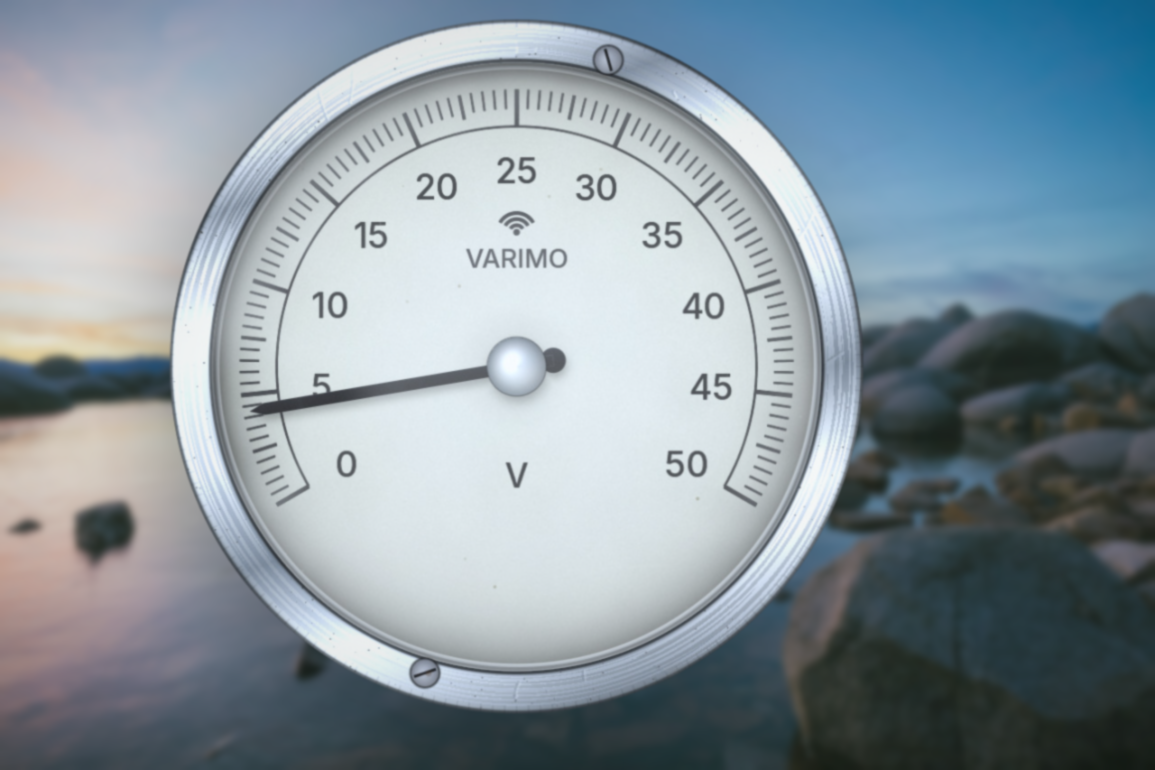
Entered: 4.25 V
